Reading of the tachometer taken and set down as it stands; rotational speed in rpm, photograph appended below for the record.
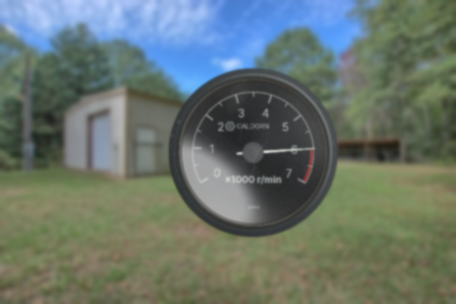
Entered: 6000 rpm
